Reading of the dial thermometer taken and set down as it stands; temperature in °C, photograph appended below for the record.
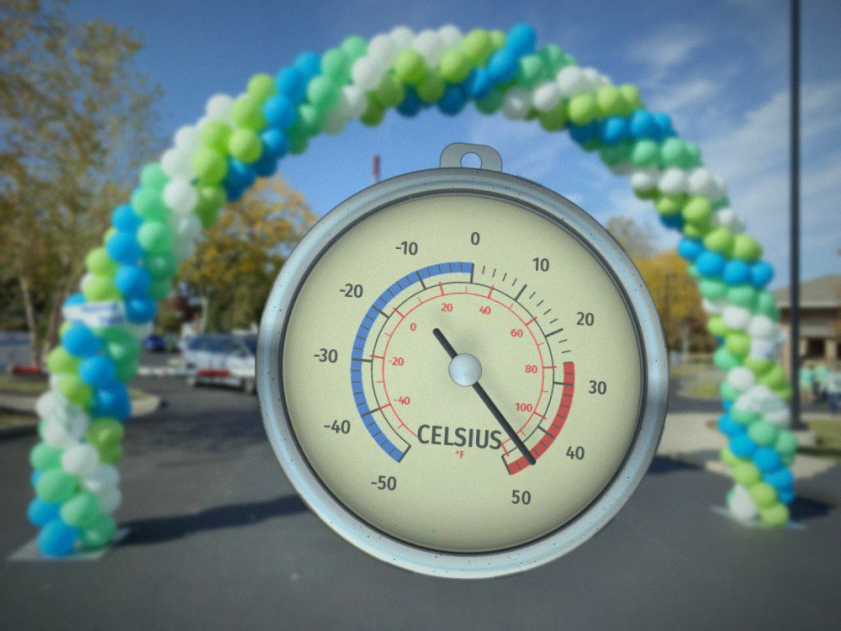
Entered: 46 °C
